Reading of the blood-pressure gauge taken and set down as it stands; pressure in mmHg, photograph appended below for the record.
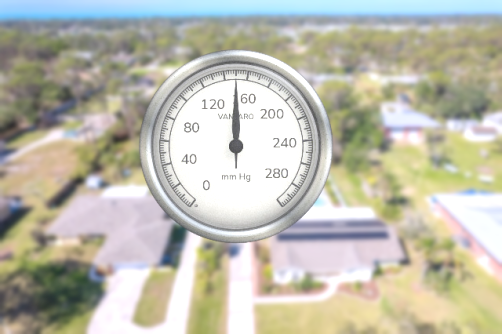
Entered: 150 mmHg
